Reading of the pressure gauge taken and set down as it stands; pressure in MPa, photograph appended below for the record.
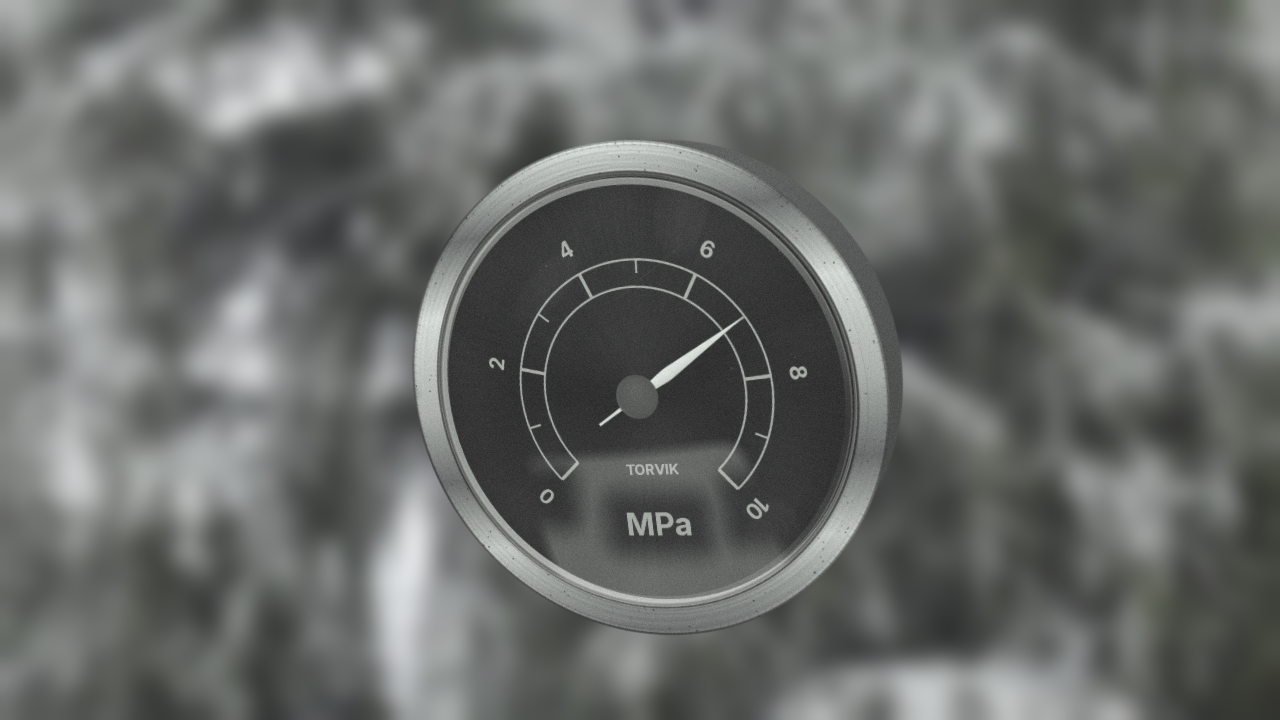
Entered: 7 MPa
